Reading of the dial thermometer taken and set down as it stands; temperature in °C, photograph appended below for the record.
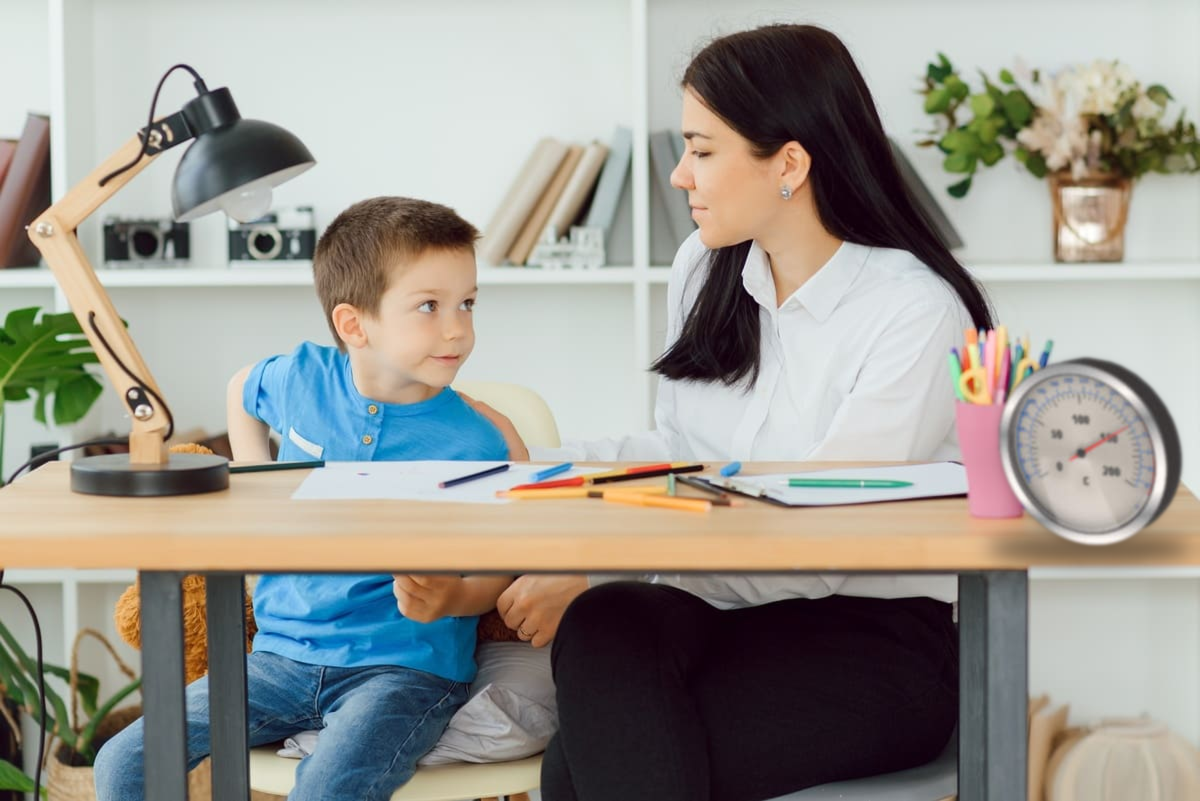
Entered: 150 °C
